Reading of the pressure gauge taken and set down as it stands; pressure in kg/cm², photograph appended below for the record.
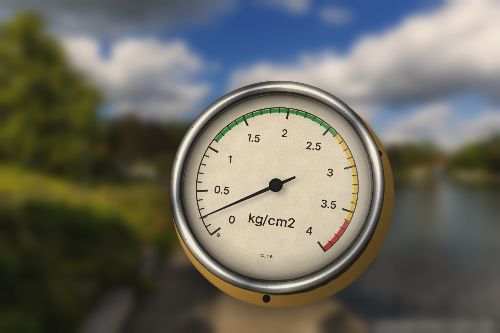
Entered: 0.2 kg/cm²
